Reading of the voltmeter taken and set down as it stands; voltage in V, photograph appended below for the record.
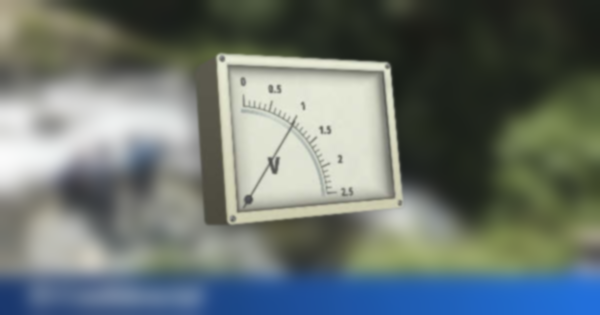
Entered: 1 V
